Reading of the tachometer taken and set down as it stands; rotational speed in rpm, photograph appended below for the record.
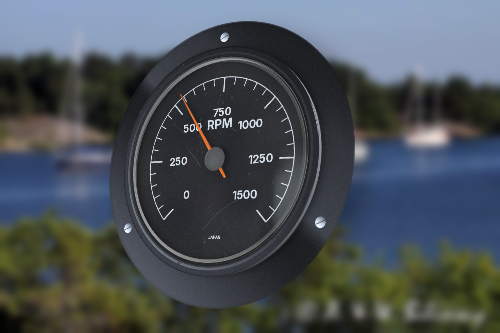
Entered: 550 rpm
